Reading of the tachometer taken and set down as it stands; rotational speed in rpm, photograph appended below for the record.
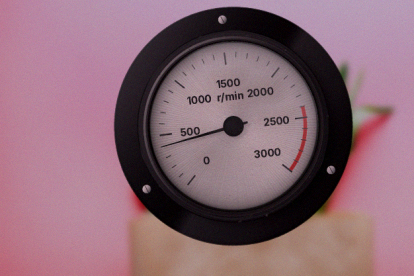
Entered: 400 rpm
